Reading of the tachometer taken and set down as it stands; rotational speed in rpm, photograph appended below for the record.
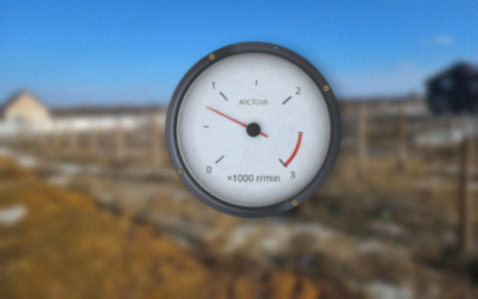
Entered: 750 rpm
